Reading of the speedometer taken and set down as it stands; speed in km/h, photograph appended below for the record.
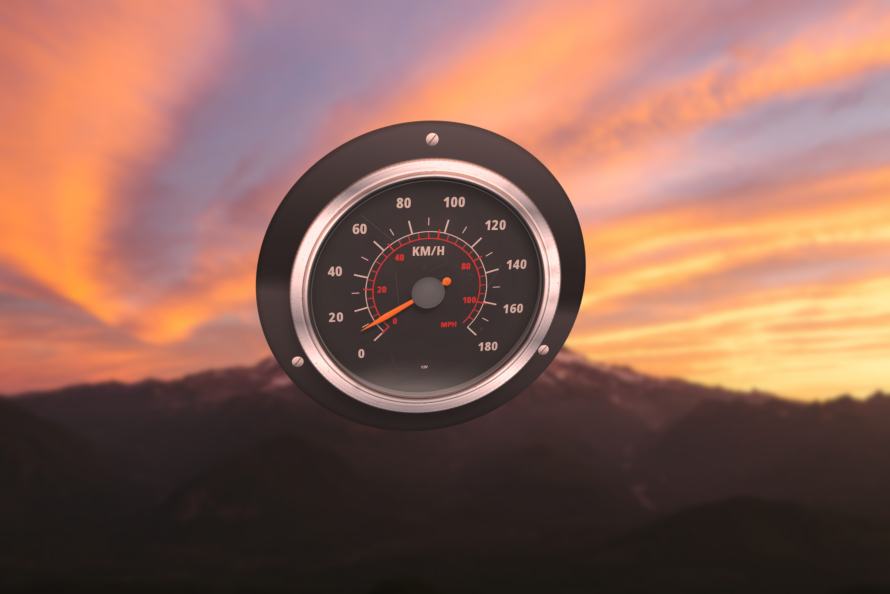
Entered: 10 km/h
